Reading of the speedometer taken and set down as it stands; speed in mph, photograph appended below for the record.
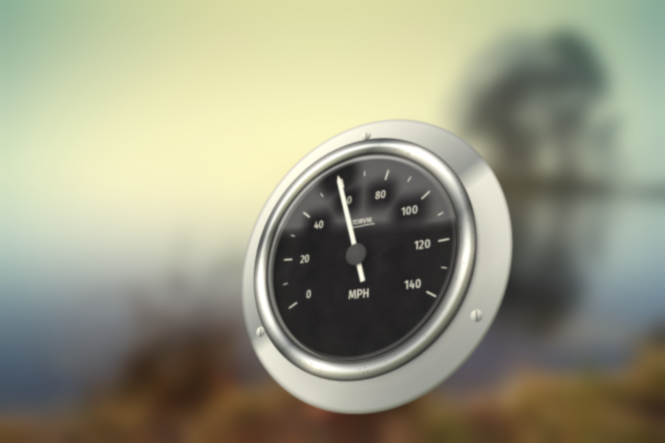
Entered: 60 mph
